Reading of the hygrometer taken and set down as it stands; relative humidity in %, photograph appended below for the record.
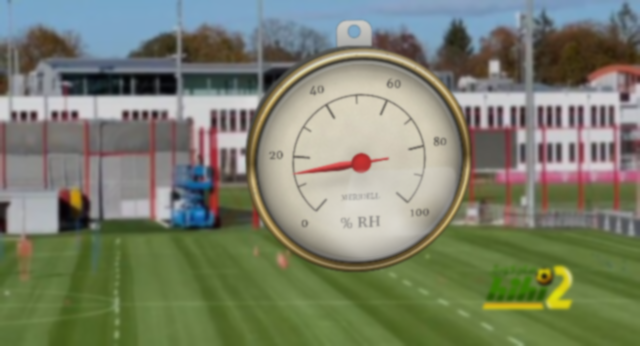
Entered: 15 %
